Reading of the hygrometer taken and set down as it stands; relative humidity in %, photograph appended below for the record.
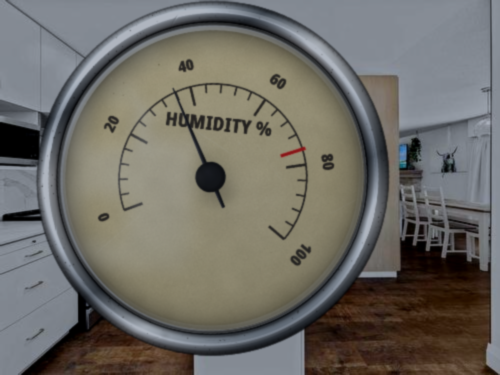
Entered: 36 %
